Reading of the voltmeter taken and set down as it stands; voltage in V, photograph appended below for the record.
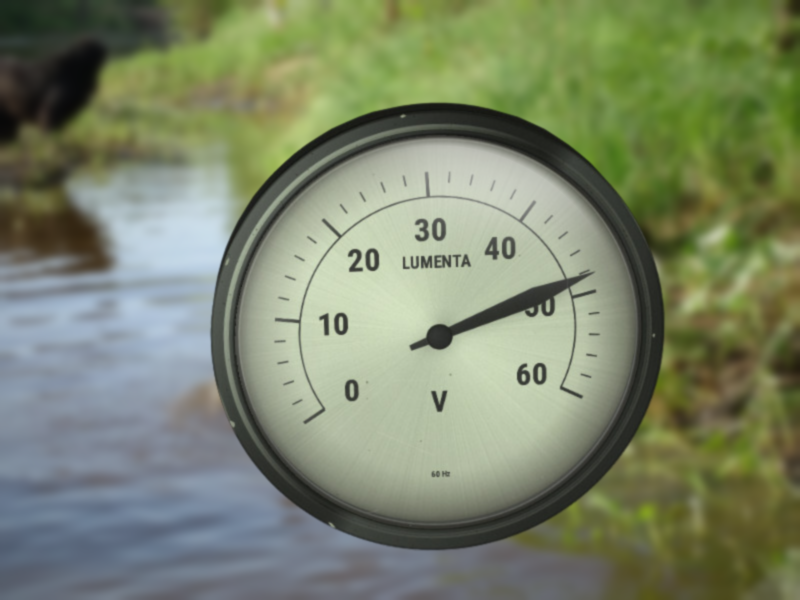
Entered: 48 V
